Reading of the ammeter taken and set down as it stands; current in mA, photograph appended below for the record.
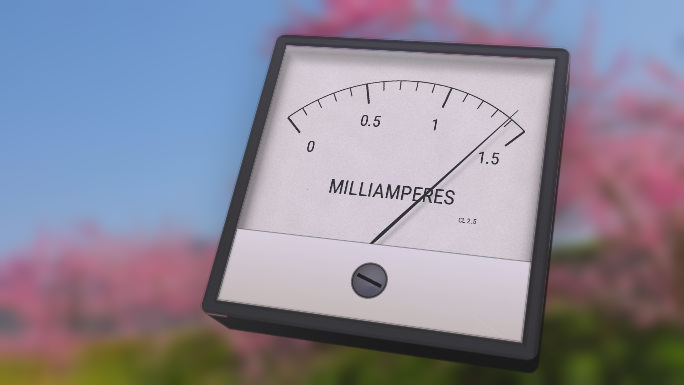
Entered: 1.4 mA
